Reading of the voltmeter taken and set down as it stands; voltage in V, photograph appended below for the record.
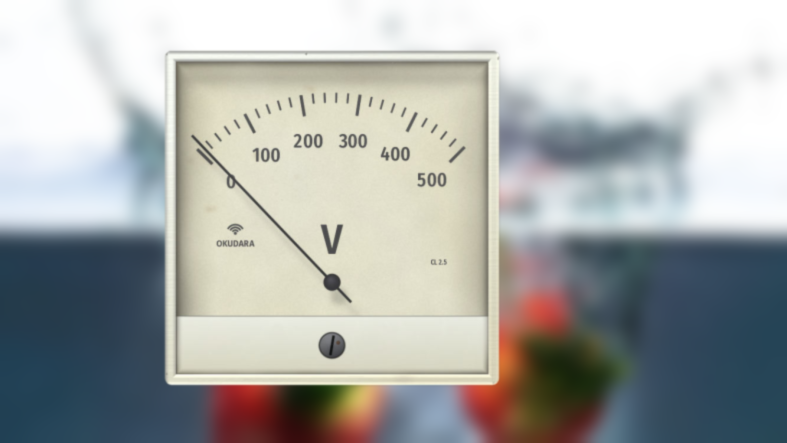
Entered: 10 V
